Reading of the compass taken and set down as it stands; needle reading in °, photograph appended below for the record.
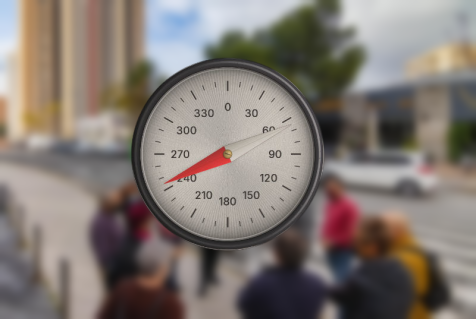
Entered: 245 °
